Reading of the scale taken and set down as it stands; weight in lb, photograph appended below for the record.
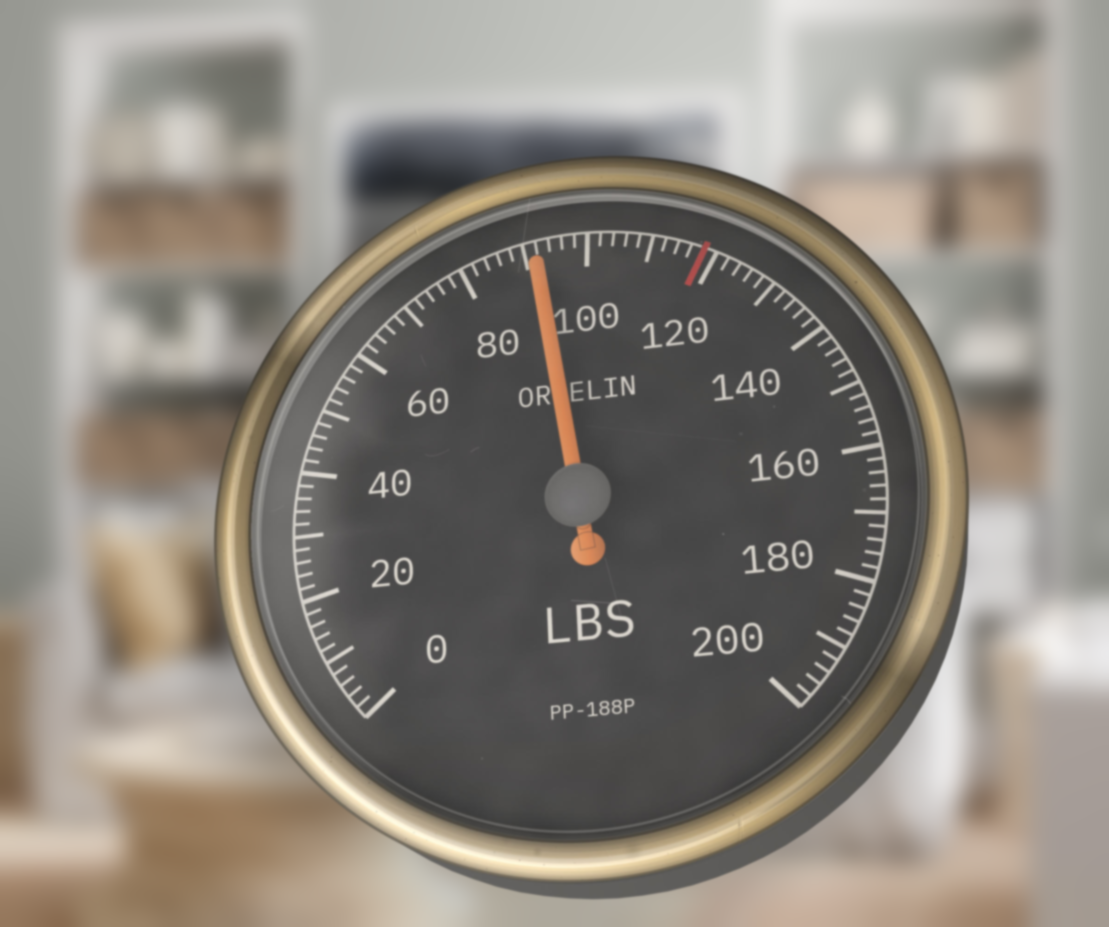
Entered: 92 lb
